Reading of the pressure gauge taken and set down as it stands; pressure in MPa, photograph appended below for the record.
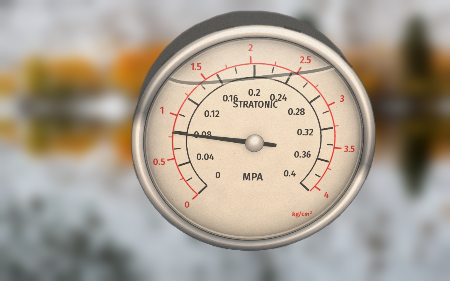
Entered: 0.08 MPa
